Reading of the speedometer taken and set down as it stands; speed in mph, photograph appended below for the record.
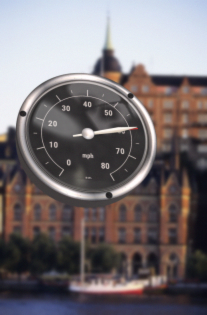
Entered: 60 mph
